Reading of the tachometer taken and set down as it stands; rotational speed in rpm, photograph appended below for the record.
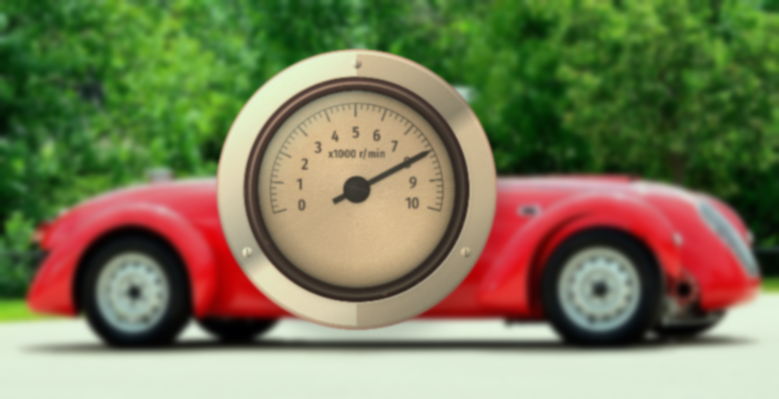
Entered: 8000 rpm
